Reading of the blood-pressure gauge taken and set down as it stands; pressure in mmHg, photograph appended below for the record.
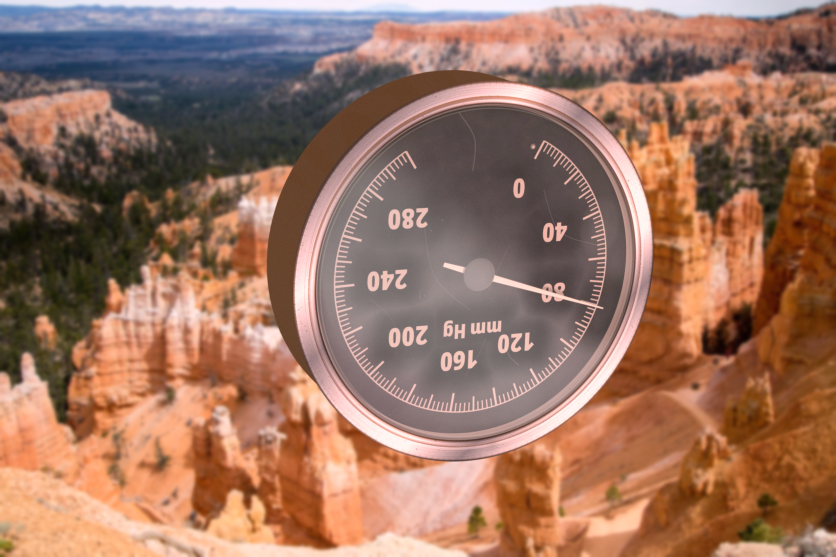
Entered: 80 mmHg
